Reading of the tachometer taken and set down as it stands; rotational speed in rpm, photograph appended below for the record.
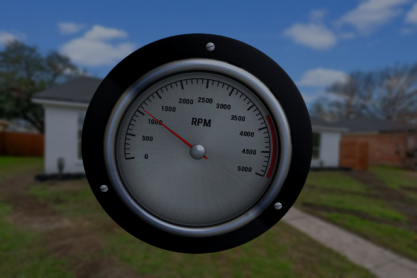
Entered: 1100 rpm
